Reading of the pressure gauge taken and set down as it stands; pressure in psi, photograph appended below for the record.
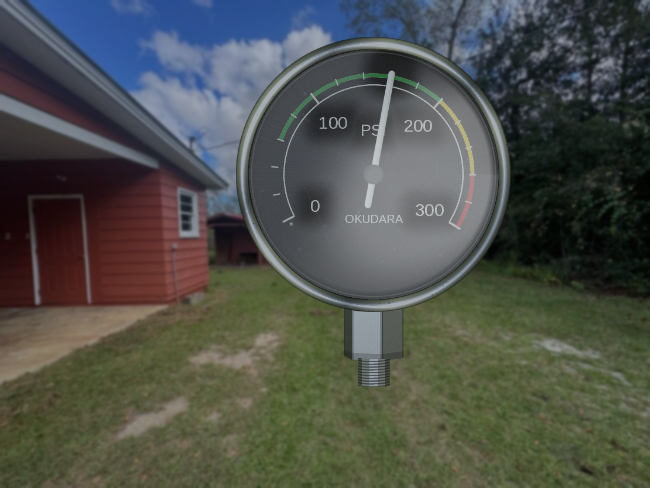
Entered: 160 psi
